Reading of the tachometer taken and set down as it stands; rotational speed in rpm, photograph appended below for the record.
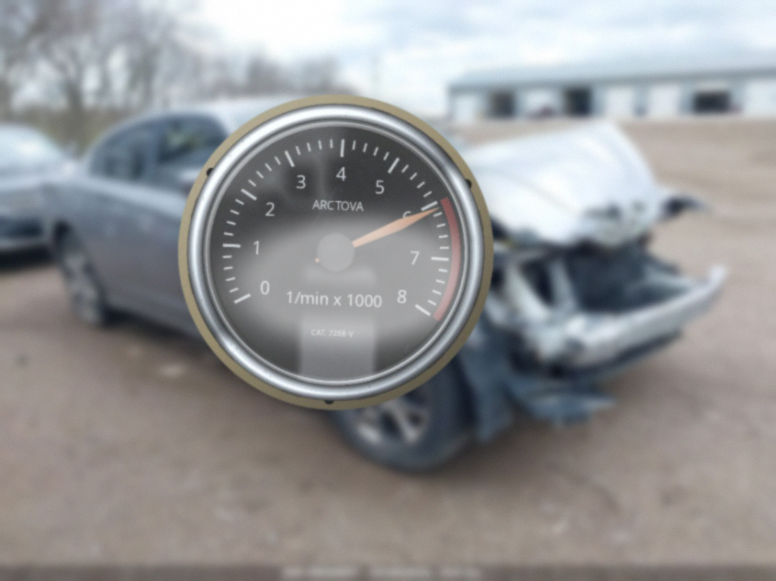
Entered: 6100 rpm
